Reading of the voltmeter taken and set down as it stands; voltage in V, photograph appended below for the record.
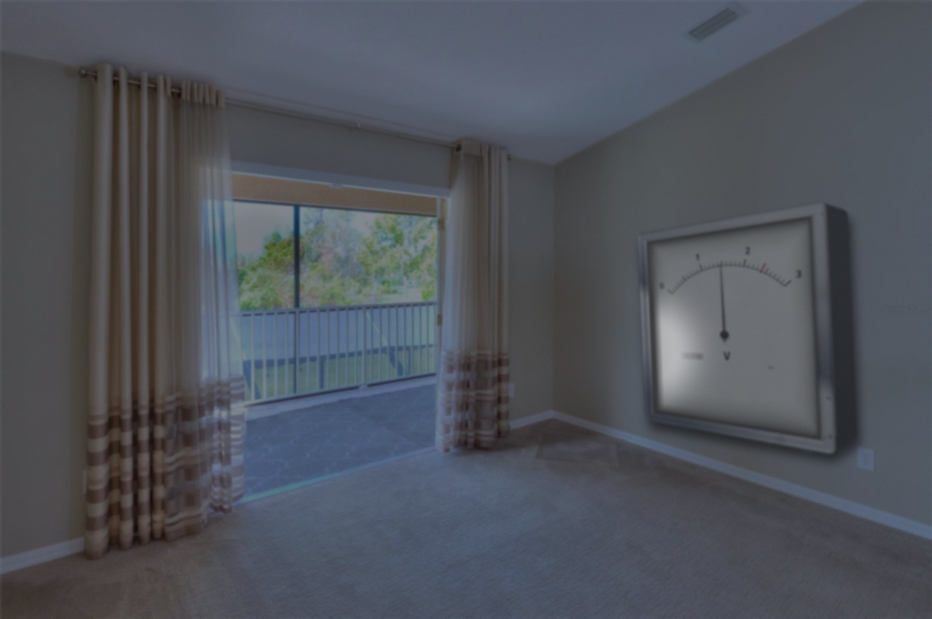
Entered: 1.5 V
